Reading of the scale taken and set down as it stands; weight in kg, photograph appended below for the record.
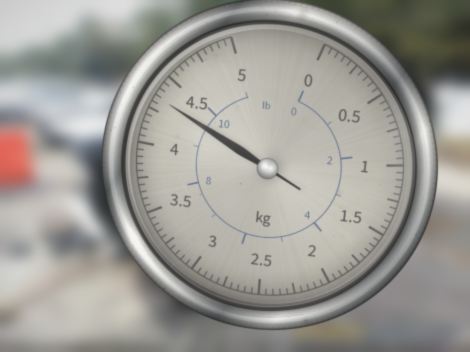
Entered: 4.35 kg
